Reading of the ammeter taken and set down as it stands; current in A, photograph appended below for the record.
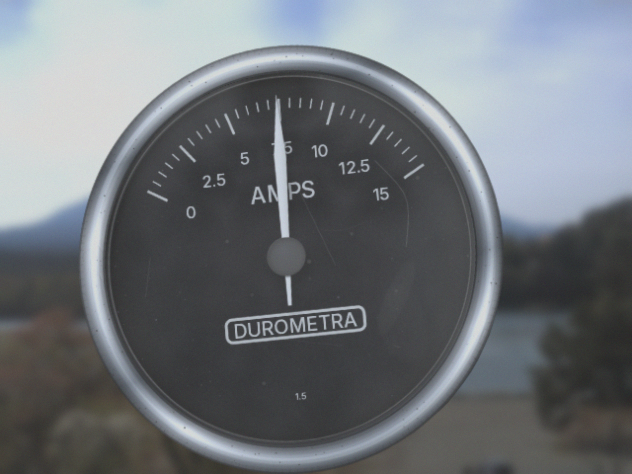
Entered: 7.5 A
